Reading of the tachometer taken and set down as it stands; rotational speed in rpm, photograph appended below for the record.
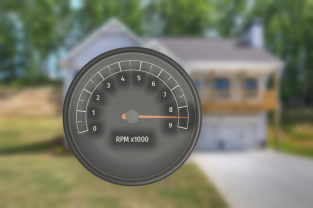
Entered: 8500 rpm
